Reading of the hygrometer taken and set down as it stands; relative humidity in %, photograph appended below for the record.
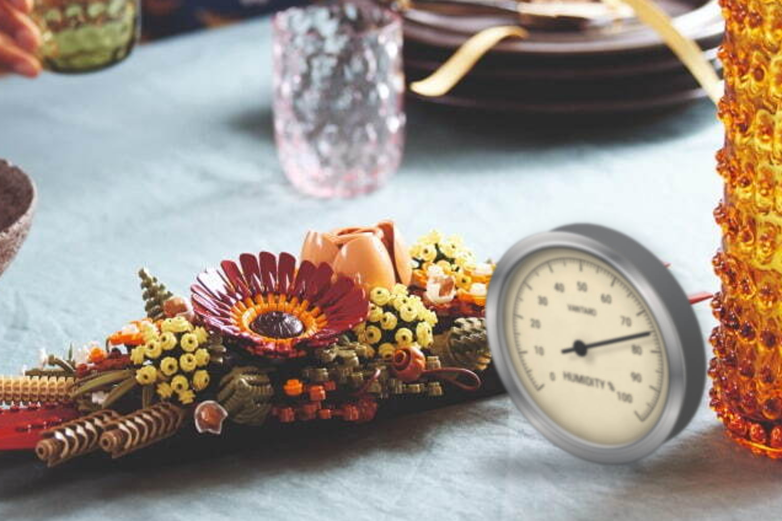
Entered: 75 %
